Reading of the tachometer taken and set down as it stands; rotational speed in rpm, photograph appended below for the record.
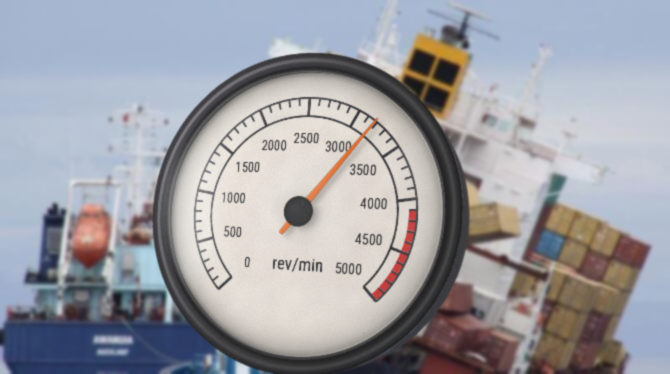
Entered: 3200 rpm
